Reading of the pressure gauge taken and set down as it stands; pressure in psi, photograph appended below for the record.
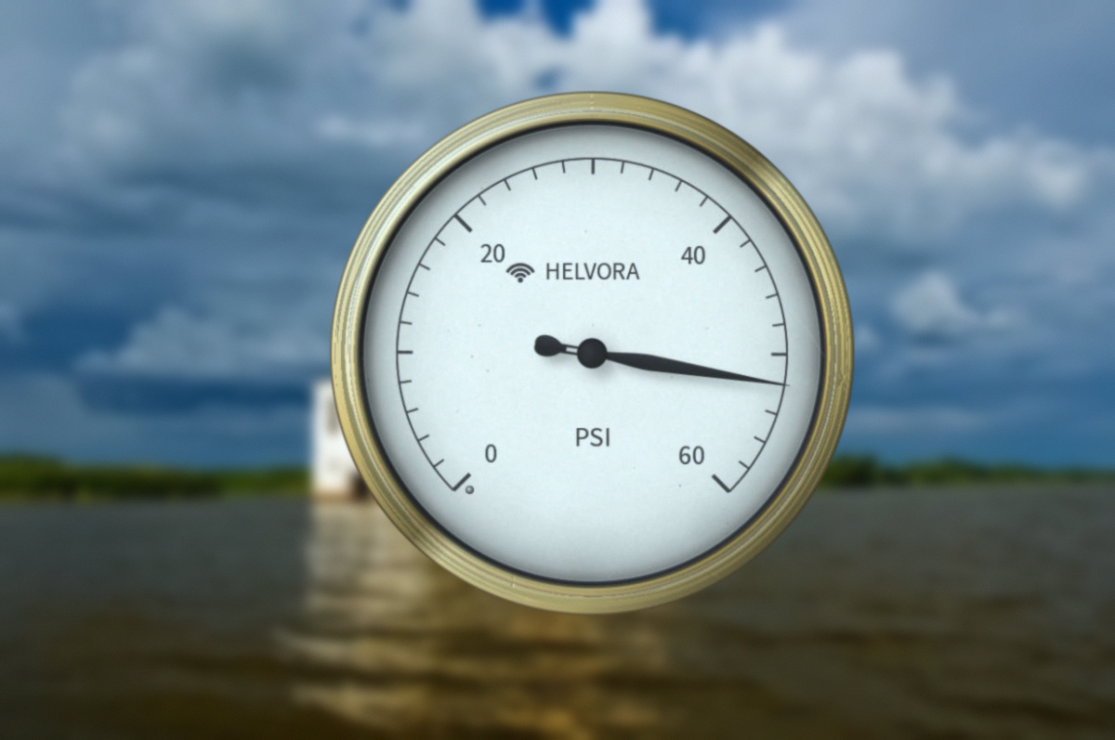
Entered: 52 psi
